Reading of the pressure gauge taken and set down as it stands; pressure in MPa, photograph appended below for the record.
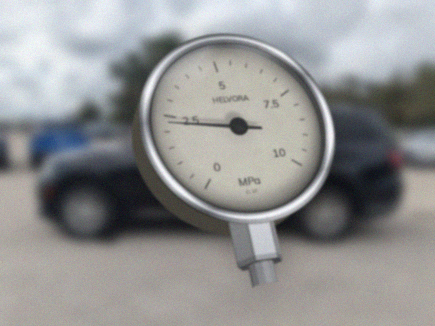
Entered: 2.25 MPa
